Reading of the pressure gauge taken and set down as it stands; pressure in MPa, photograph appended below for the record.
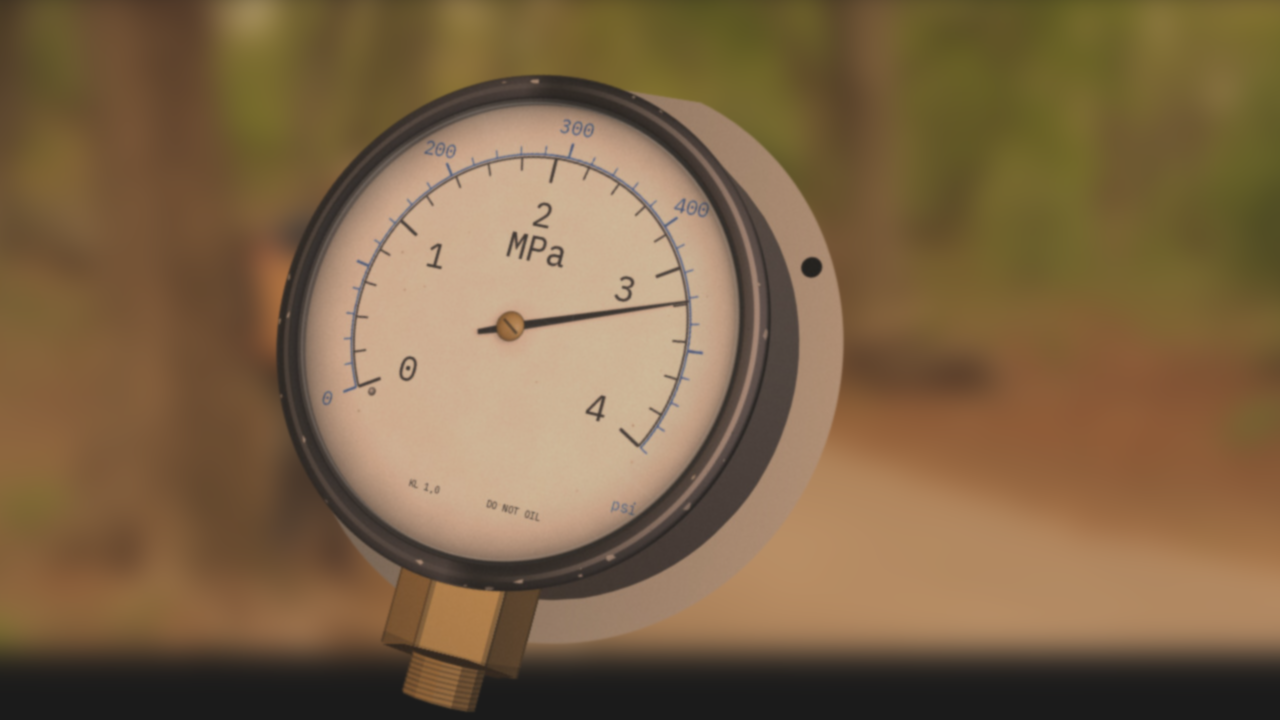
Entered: 3.2 MPa
